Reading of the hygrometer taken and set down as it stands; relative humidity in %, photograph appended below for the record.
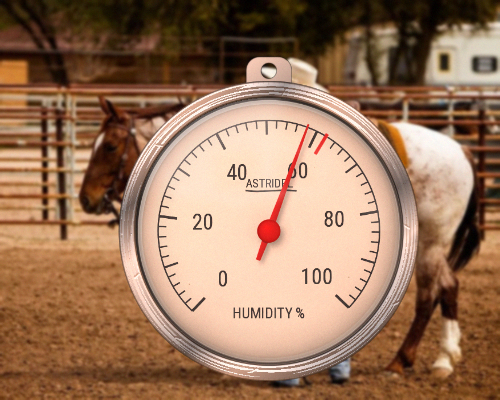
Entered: 58 %
